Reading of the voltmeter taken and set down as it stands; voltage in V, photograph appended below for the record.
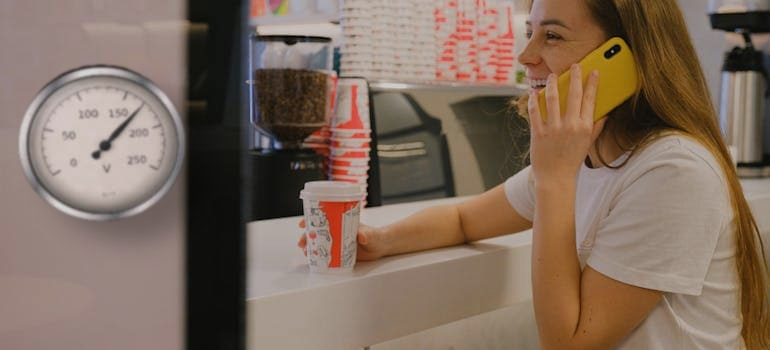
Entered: 170 V
